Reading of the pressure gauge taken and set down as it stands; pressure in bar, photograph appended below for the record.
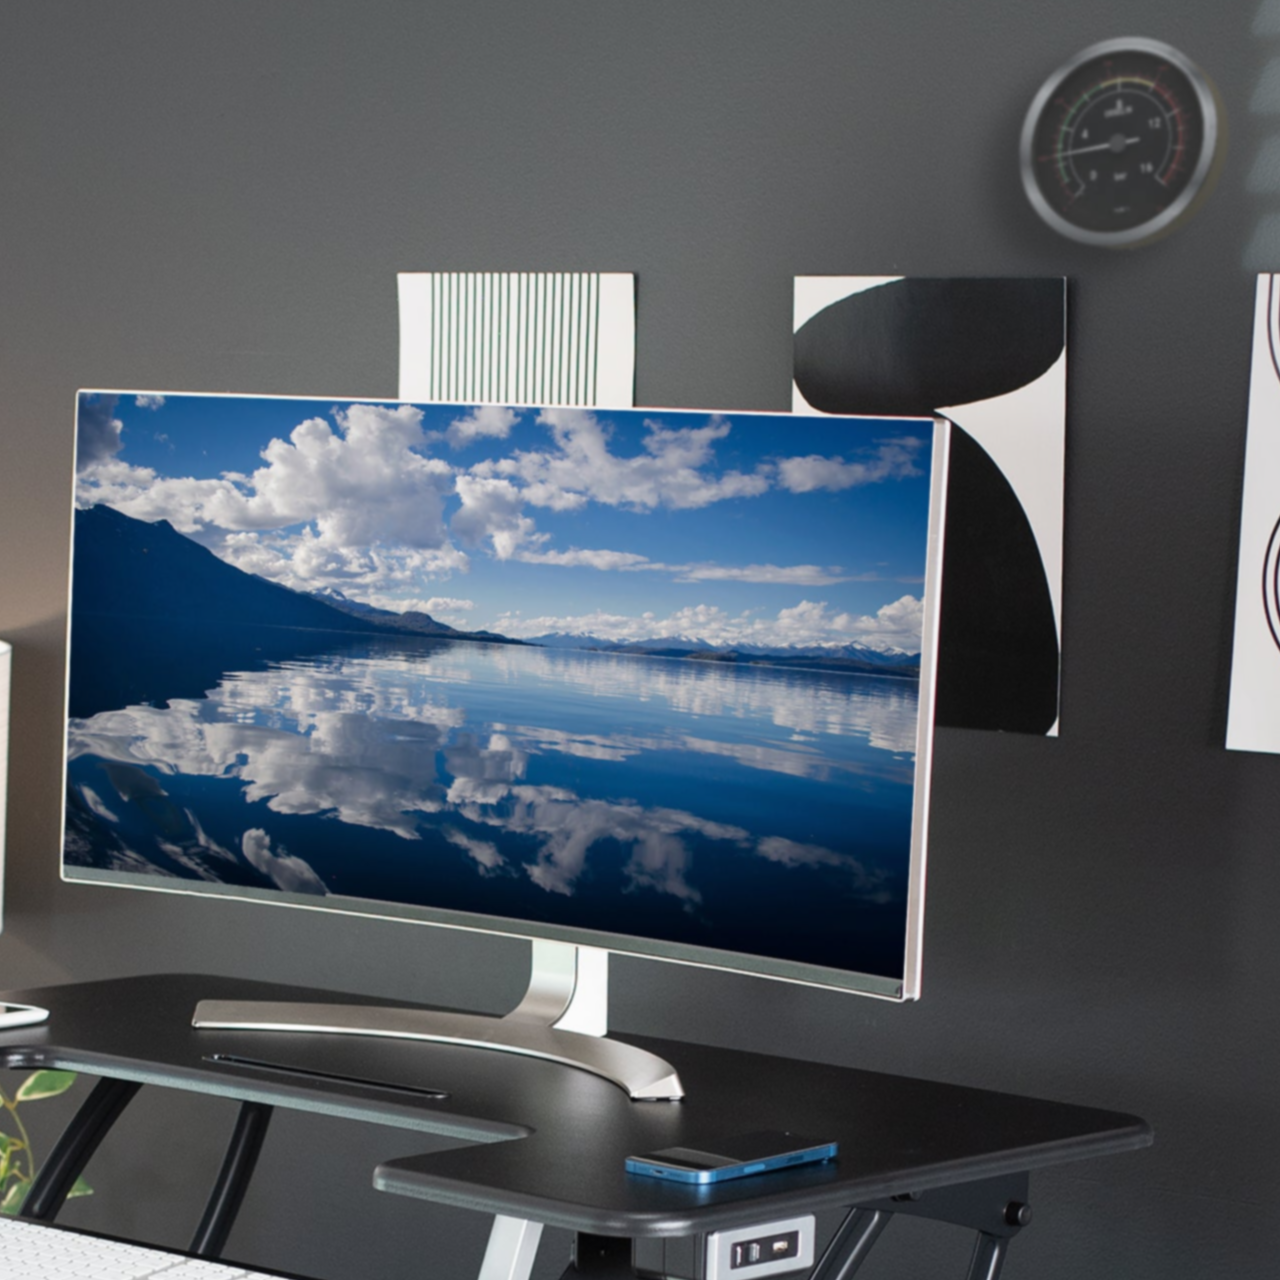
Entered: 2.5 bar
